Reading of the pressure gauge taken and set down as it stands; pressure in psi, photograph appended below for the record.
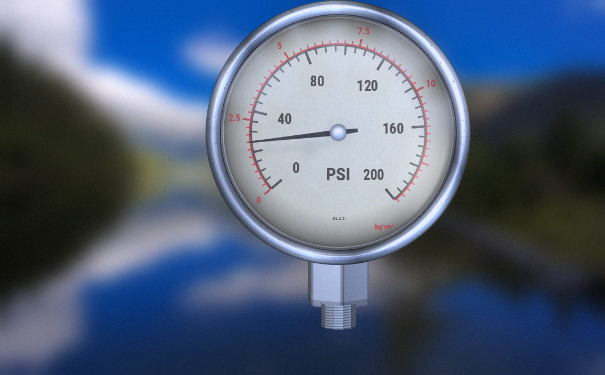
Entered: 25 psi
